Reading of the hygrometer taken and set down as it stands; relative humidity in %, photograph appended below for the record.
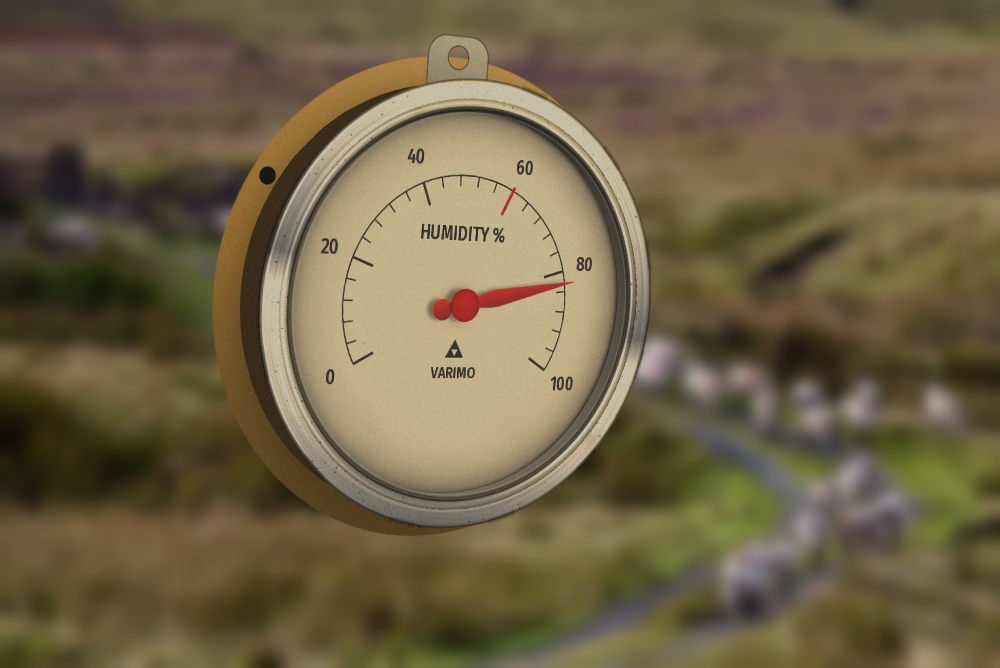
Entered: 82 %
